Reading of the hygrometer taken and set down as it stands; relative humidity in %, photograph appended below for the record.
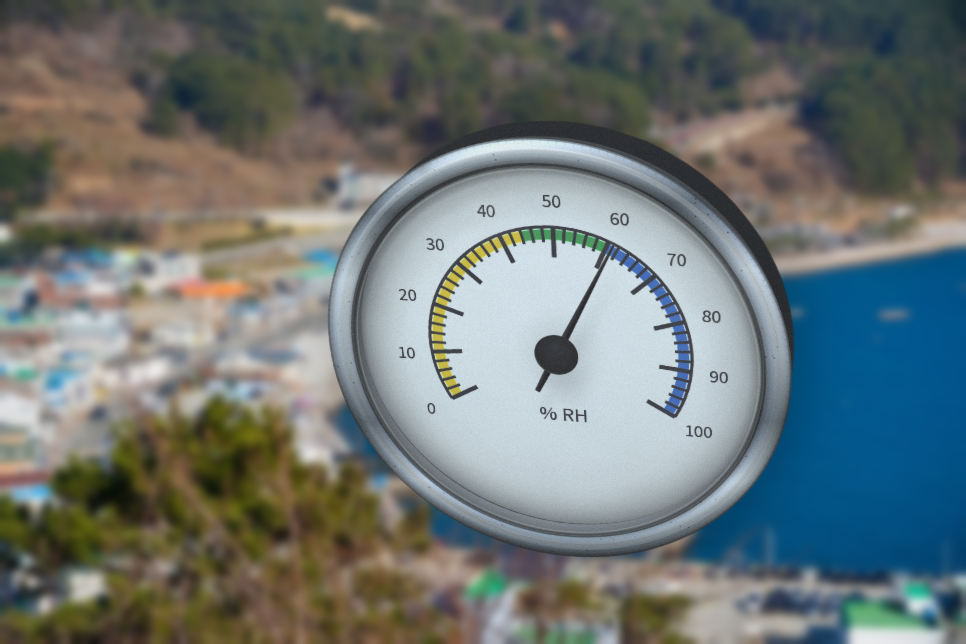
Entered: 61 %
